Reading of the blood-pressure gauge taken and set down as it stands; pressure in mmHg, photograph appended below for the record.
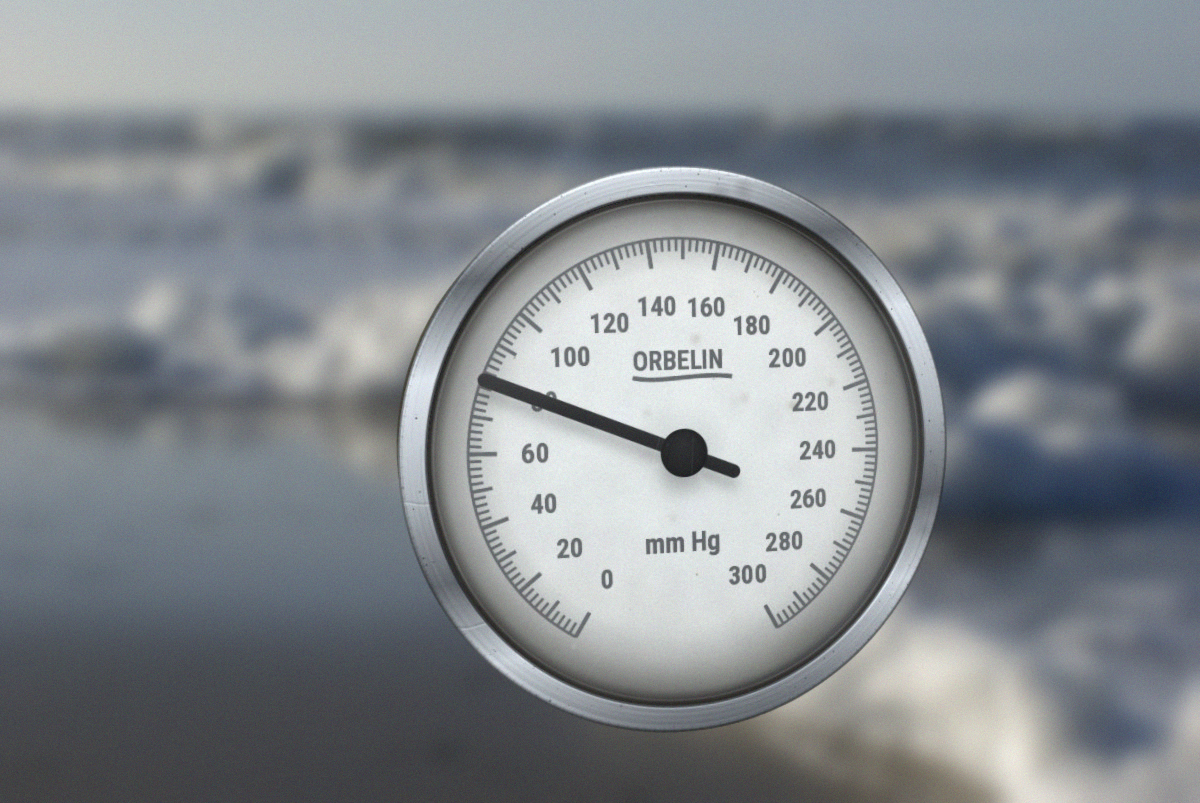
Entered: 80 mmHg
